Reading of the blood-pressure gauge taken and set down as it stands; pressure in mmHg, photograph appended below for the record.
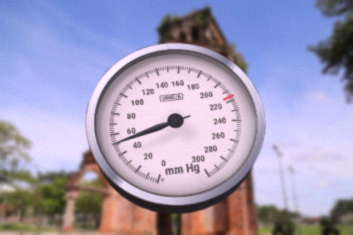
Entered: 50 mmHg
